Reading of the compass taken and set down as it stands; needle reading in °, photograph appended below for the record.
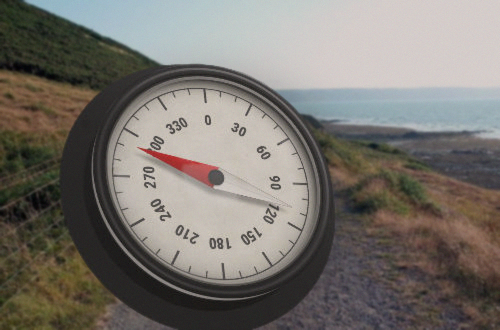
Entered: 290 °
